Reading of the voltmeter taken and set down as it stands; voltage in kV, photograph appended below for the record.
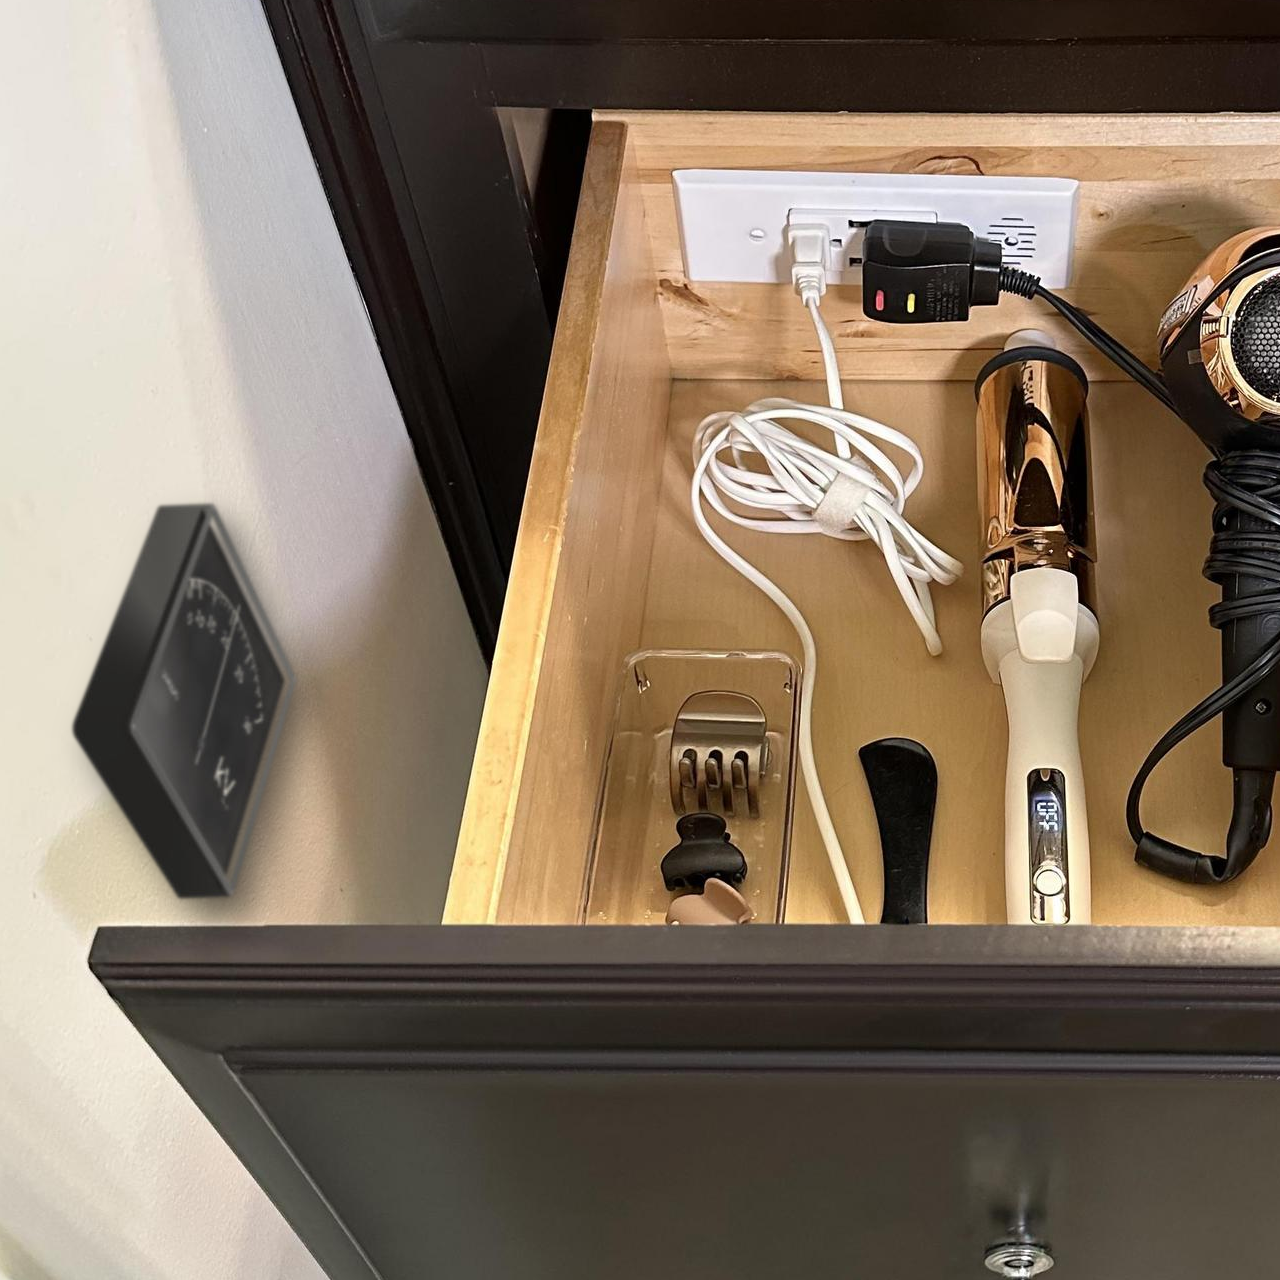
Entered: 20 kV
